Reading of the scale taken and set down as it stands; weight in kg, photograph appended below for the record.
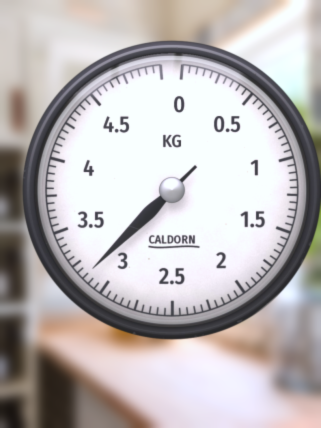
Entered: 3.15 kg
